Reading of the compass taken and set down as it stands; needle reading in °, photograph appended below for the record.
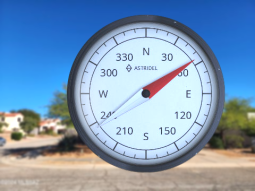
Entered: 55 °
